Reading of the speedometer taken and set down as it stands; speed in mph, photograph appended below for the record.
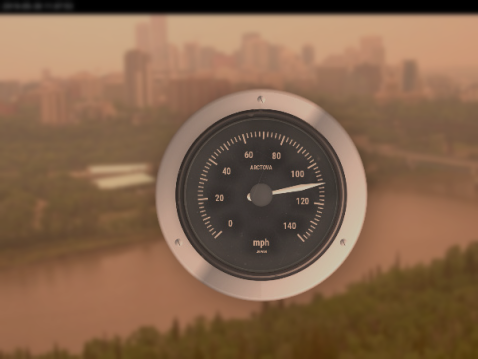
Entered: 110 mph
